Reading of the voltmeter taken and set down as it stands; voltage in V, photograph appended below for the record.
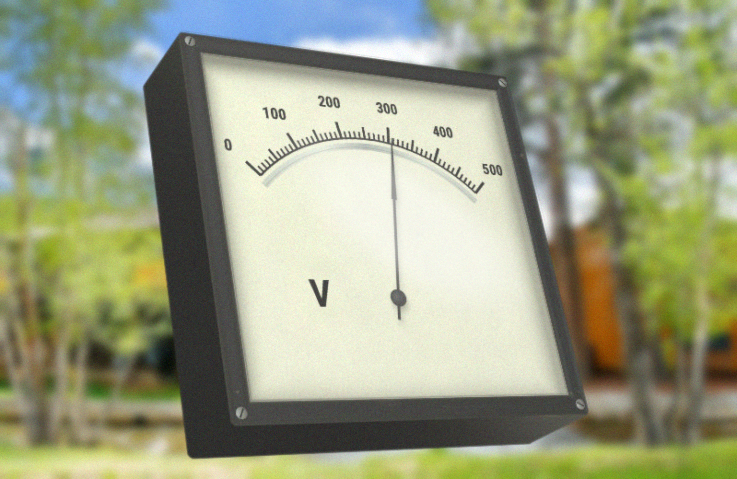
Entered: 300 V
